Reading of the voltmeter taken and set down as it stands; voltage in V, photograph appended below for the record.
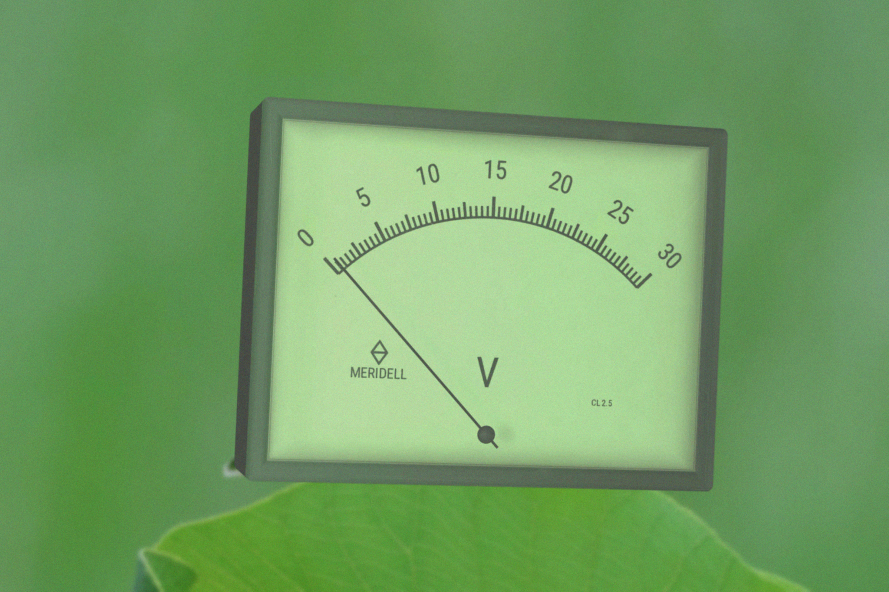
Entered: 0.5 V
